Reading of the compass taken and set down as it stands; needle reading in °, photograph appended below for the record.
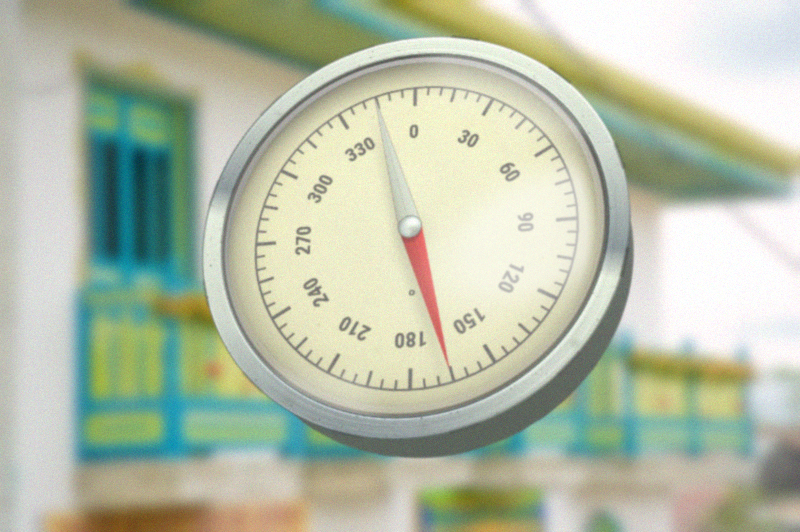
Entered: 165 °
